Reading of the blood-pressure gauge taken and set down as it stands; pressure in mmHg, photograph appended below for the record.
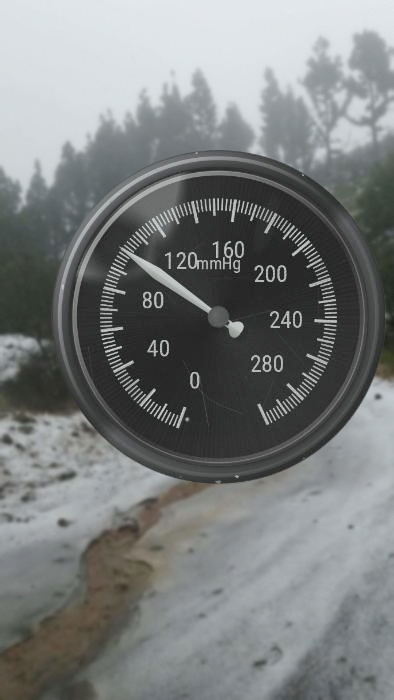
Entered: 100 mmHg
